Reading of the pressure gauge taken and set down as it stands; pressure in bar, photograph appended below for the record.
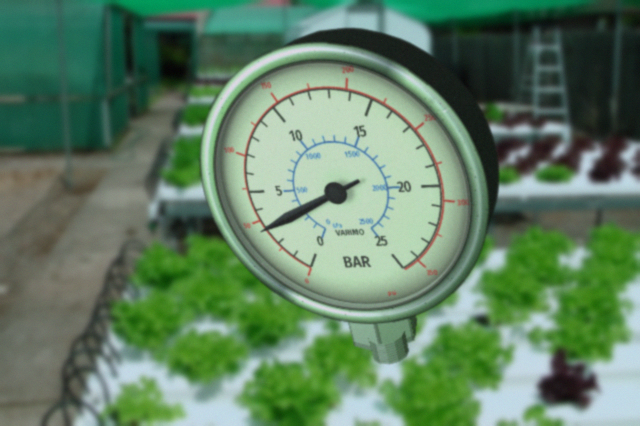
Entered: 3 bar
